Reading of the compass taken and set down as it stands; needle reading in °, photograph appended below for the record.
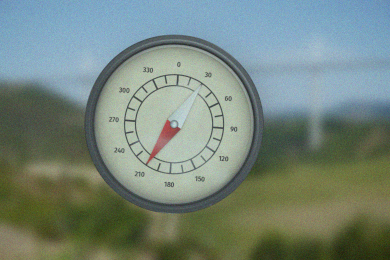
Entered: 210 °
